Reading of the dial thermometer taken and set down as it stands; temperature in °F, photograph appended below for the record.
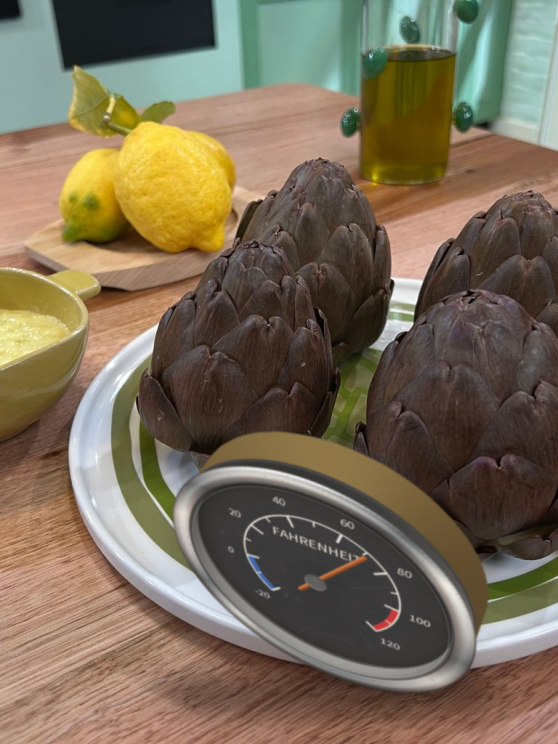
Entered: 70 °F
